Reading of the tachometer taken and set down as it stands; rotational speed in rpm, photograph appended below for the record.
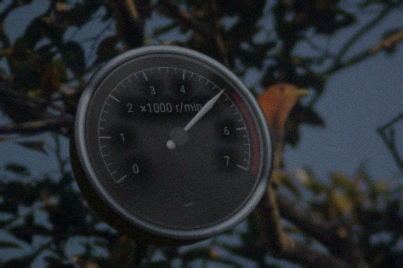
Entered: 5000 rpm
